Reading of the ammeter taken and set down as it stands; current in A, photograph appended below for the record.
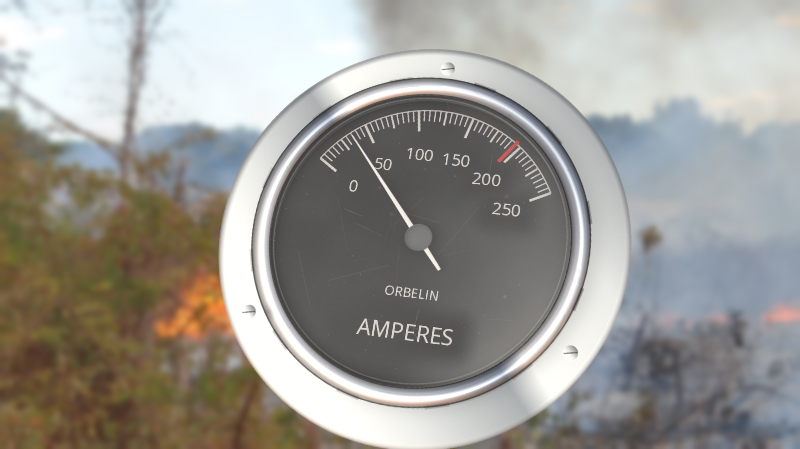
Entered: 35 A
